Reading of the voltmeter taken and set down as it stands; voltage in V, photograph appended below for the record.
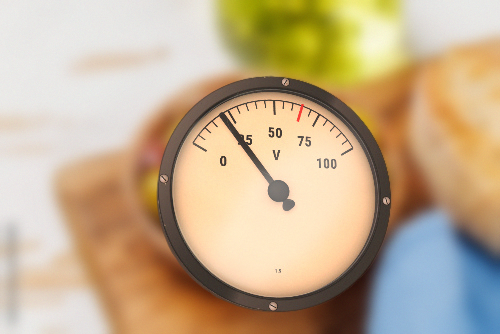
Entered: 20 V
